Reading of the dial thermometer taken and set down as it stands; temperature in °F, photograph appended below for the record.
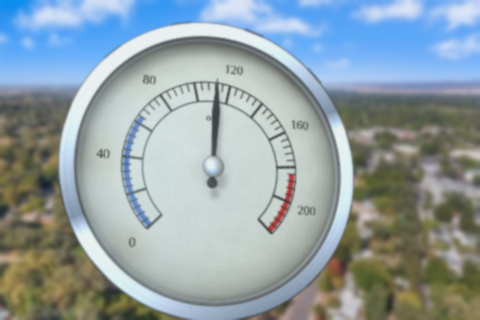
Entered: 112 °F
